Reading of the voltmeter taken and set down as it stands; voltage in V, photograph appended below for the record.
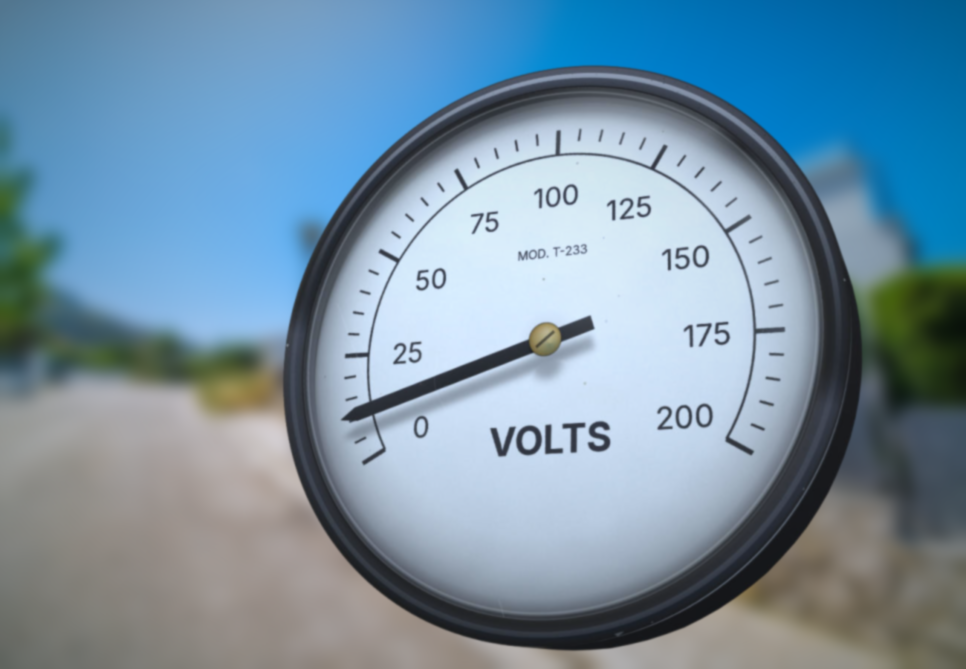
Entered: 10 V
